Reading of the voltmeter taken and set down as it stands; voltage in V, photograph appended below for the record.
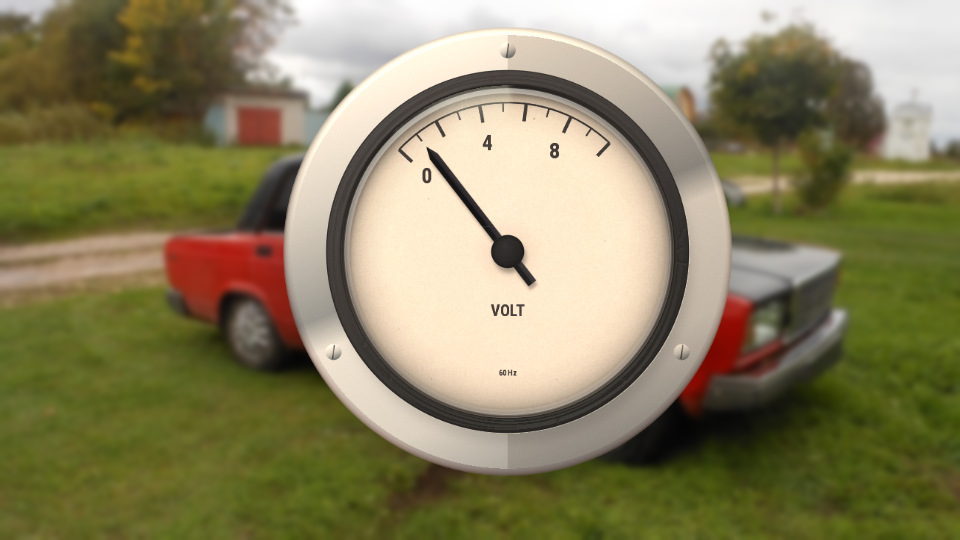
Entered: 1 V
